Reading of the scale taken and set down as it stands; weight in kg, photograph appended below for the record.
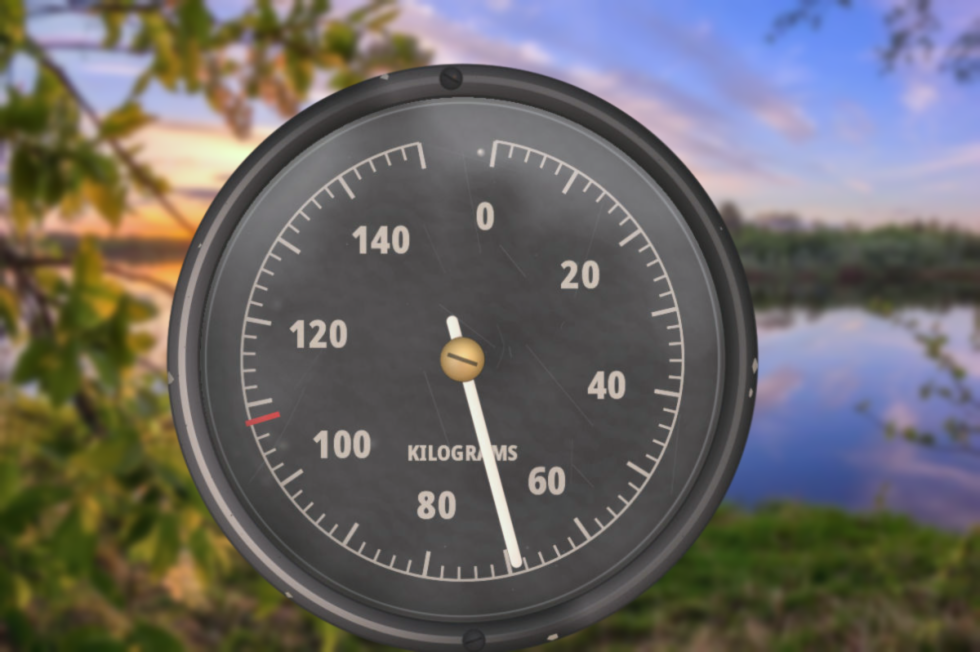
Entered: 69 kg
